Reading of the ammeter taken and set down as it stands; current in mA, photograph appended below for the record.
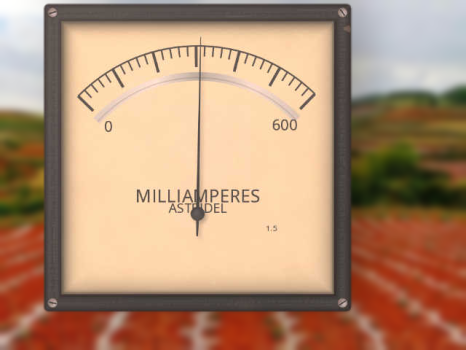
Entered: 310 mA
